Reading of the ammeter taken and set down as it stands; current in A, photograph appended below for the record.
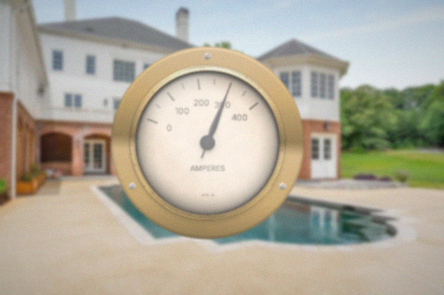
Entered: 300 A
